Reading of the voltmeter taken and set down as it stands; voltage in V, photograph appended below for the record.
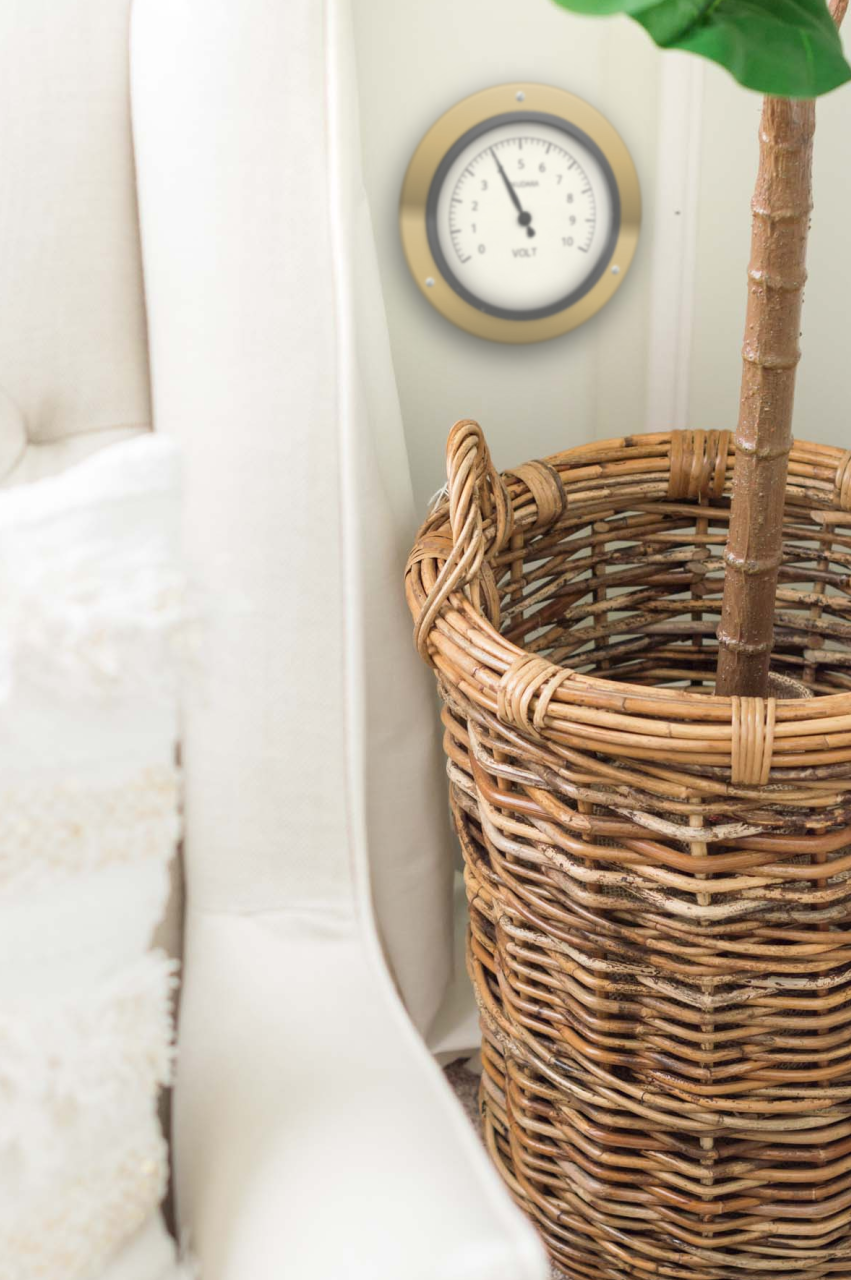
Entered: 4 V
